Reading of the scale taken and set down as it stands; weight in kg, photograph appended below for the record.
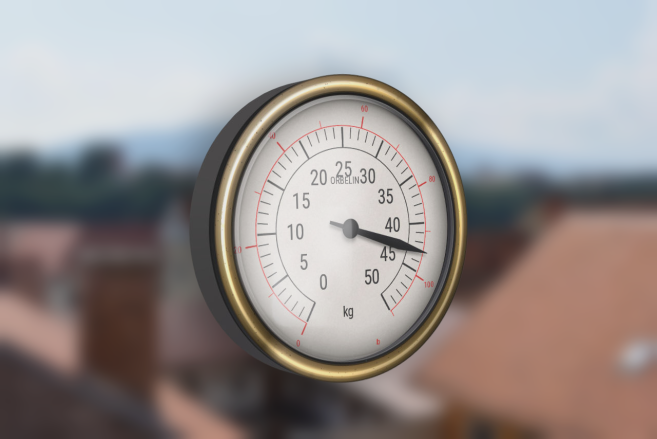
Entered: 43 kg
